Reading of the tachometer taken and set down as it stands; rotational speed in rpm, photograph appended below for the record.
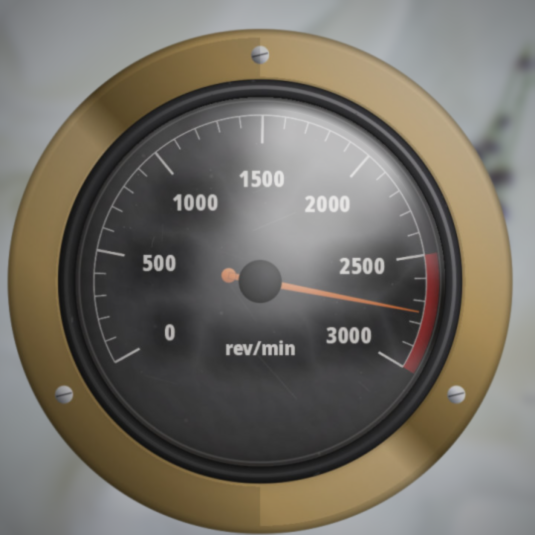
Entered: 2750 rpm
